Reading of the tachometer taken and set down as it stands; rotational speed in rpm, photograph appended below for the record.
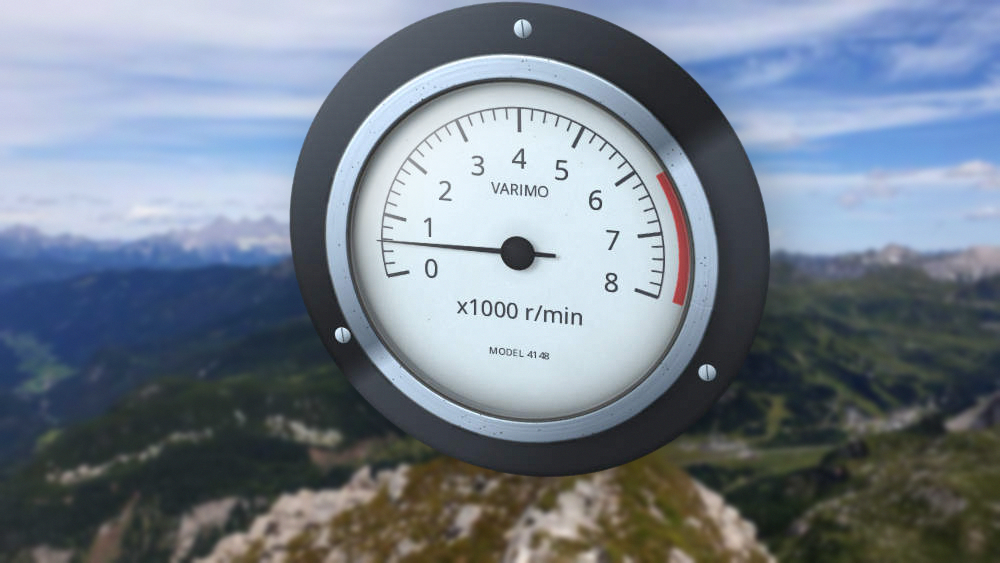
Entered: 600 rpm
